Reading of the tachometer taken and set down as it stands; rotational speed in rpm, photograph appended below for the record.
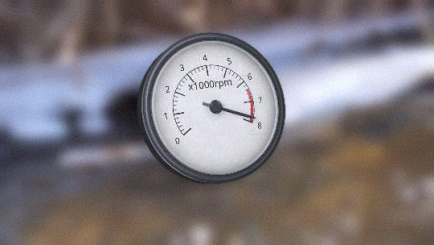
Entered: 7800 rpm
